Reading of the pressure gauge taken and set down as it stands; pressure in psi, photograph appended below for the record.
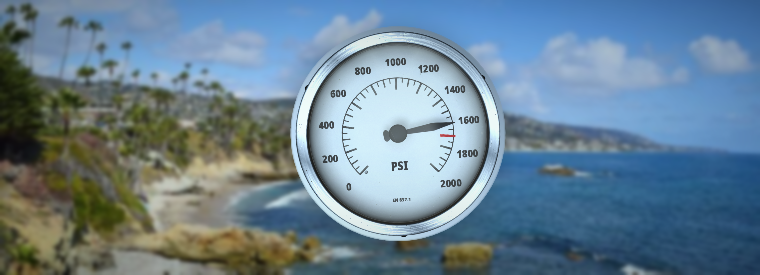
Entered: 1600 psi
